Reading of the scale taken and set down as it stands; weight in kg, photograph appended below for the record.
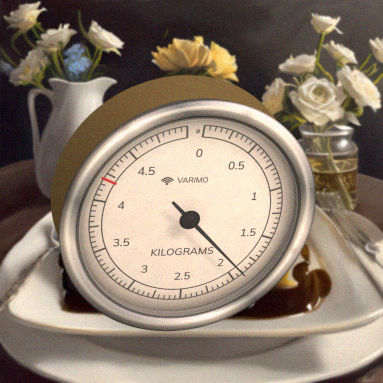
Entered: 1.9 kg
